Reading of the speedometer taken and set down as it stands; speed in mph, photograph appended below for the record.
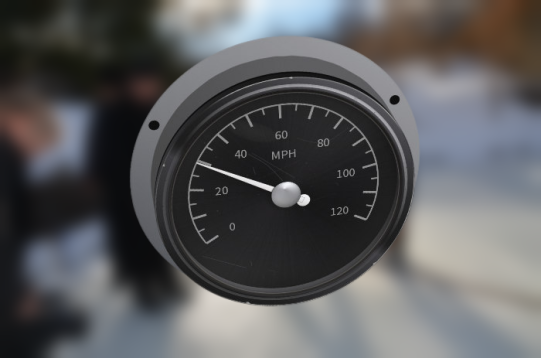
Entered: 30 mph
